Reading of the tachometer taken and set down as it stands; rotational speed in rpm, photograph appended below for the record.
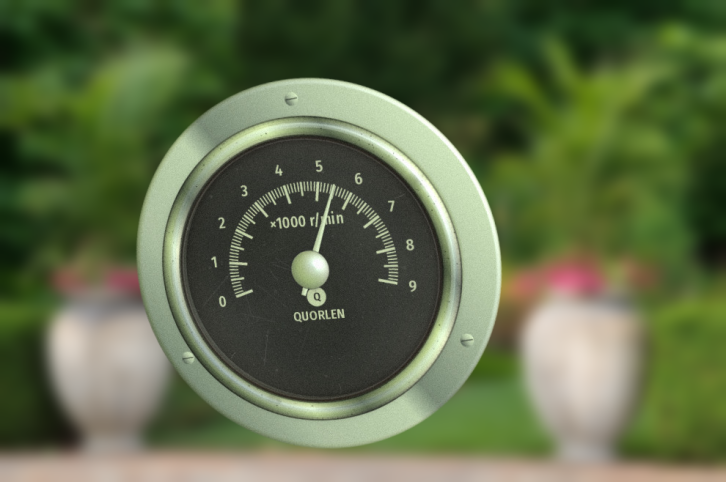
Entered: 5500 rpm
